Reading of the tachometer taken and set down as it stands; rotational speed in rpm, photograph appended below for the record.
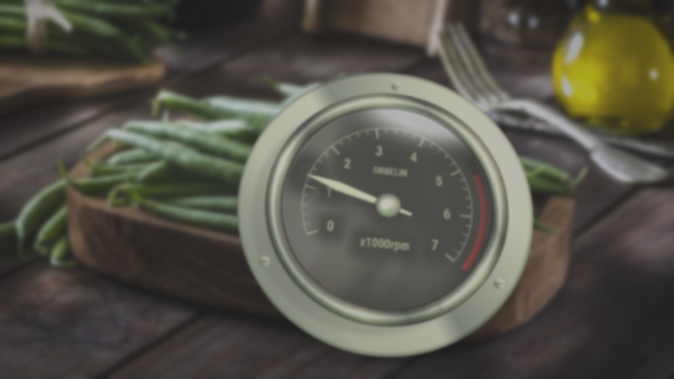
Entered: 1200 rpm
